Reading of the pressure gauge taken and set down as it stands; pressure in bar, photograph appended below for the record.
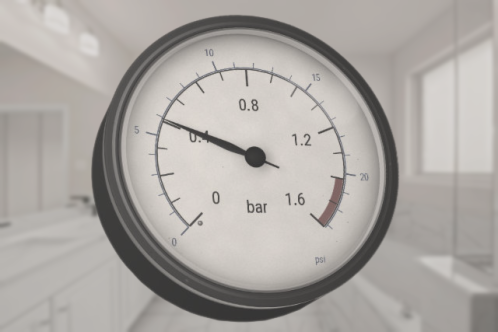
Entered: 0.4 bar
